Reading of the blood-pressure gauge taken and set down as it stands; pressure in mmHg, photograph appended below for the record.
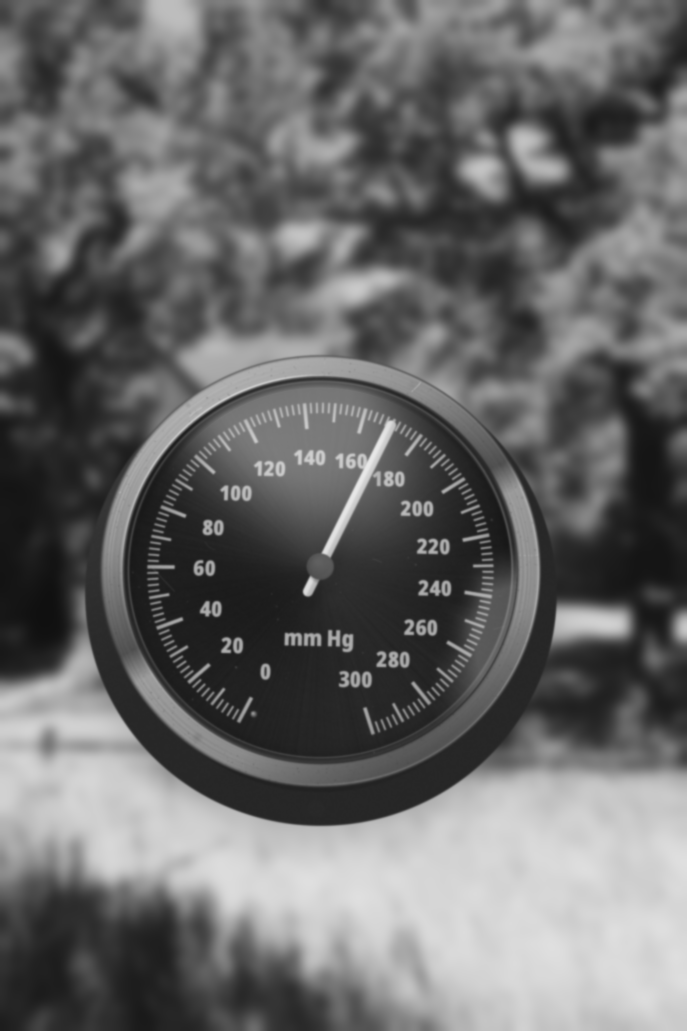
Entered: 170 mmHg
